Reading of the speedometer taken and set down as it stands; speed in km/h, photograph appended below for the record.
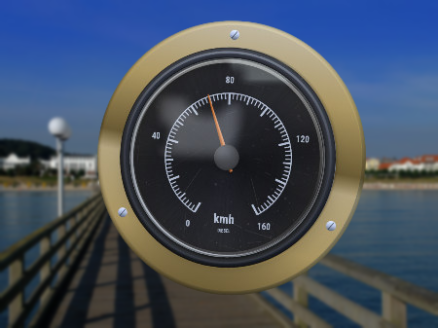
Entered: 70 km/h
